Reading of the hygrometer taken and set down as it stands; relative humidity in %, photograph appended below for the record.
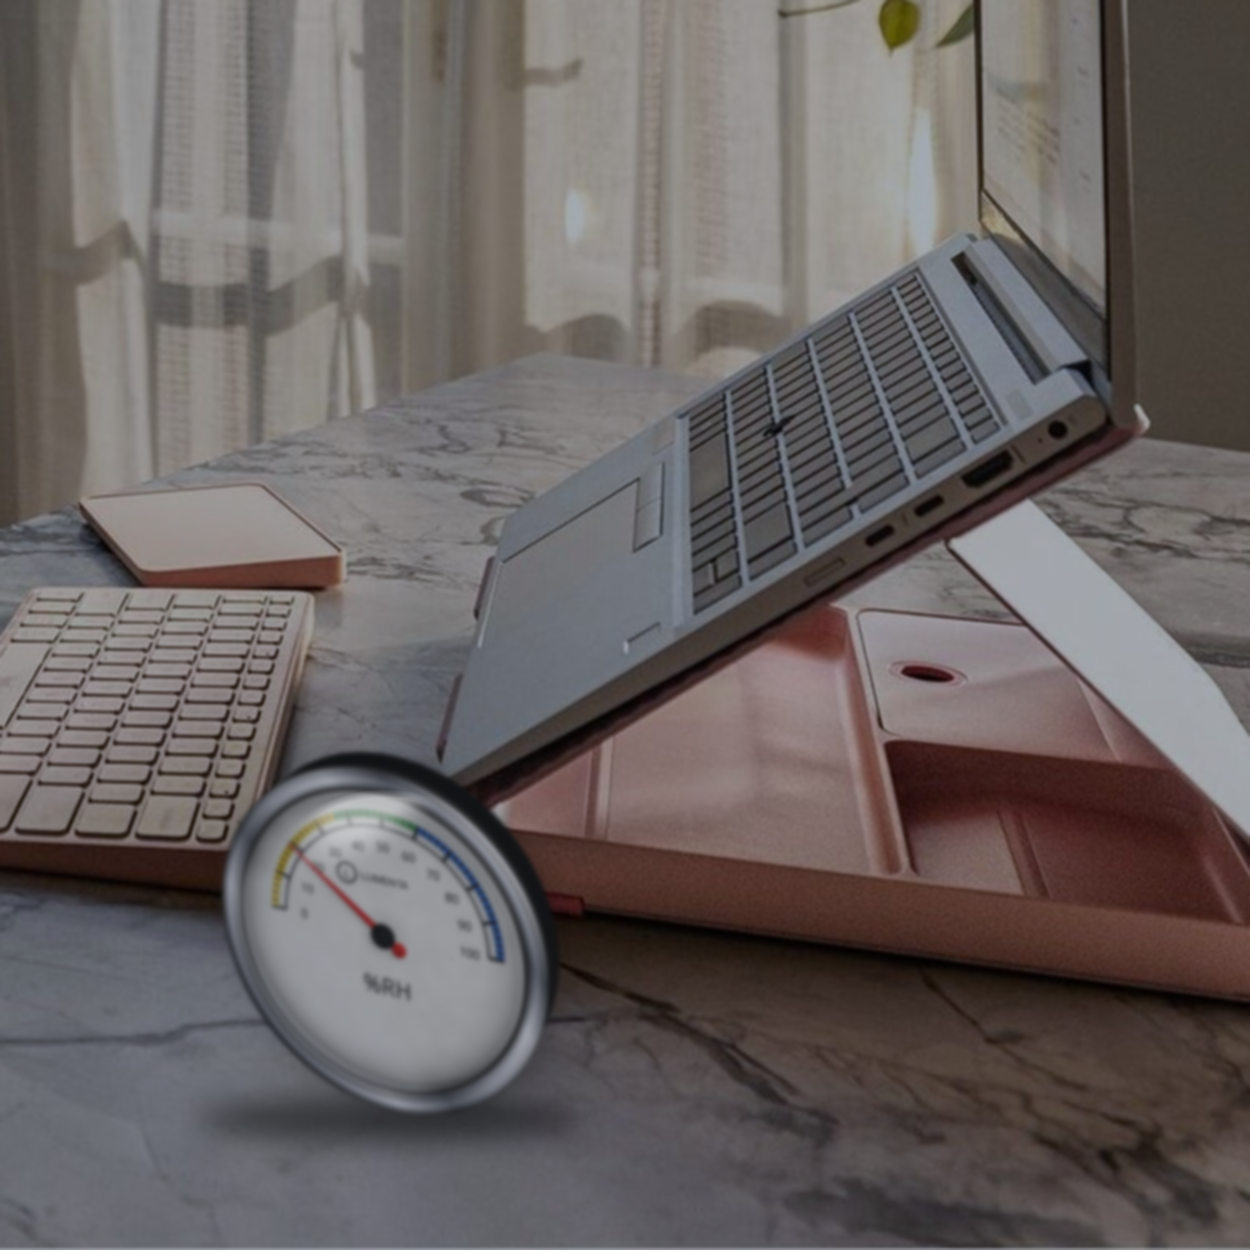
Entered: 20 %
